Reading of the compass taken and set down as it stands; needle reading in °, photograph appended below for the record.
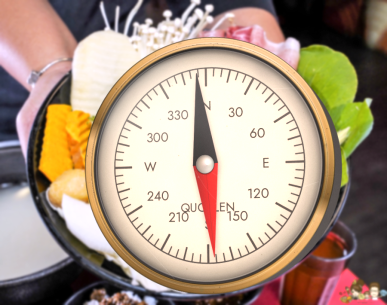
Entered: 175 °
